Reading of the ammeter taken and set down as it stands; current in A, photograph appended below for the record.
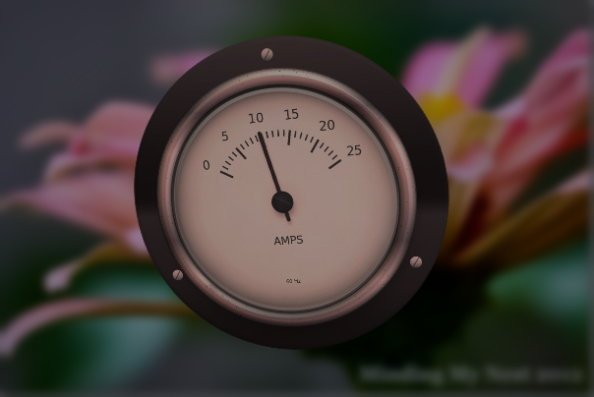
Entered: 10 A
